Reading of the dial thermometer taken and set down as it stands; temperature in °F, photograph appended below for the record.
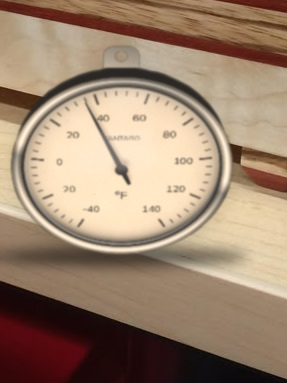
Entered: 36 °F
